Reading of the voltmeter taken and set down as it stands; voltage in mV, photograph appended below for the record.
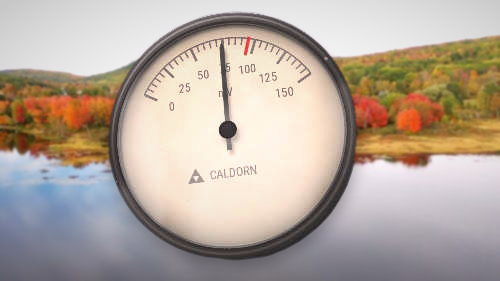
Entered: 75 mV
